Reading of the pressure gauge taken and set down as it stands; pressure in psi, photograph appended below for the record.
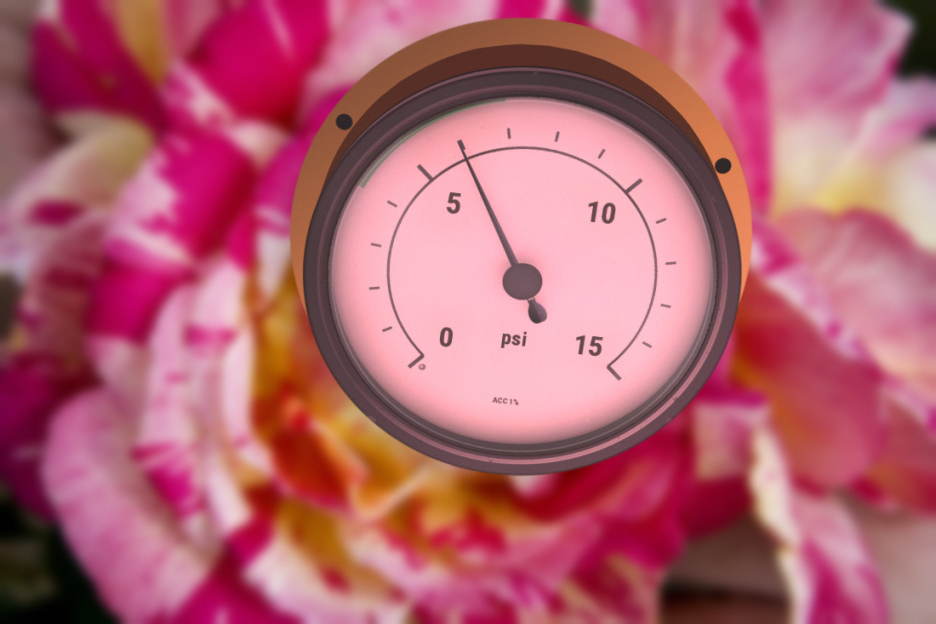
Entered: 6 psi
